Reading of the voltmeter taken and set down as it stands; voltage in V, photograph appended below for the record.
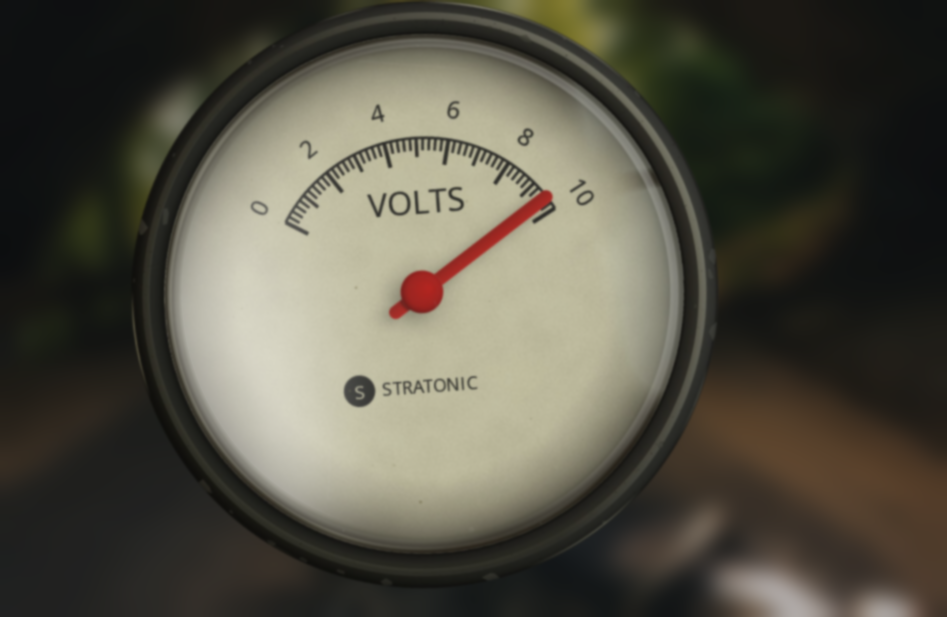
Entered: 9.6 V
